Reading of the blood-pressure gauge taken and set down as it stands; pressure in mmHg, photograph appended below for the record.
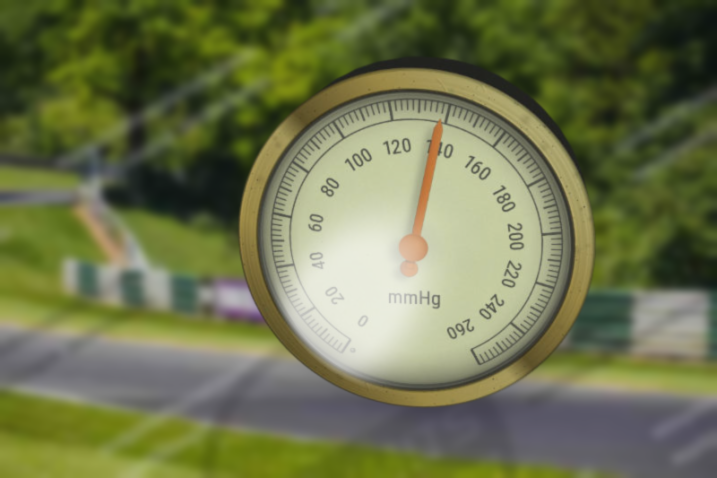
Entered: 138 mmHg
